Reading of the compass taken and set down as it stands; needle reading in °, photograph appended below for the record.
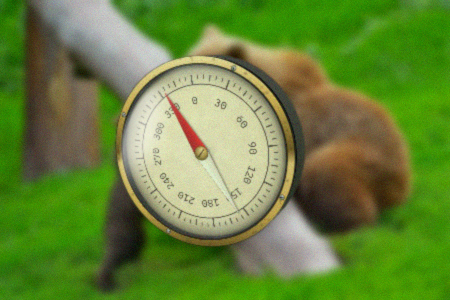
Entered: 335 °
